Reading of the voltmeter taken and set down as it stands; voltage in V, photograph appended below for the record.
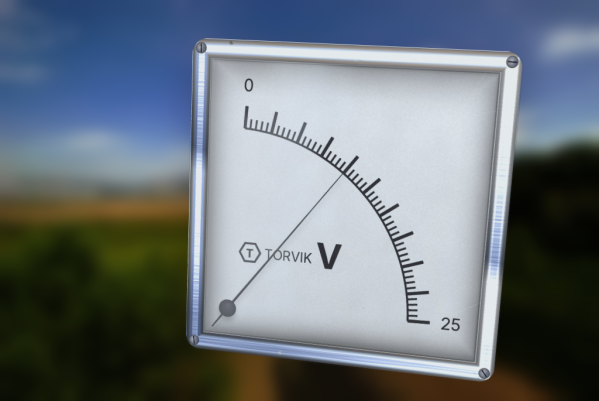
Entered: 10 V
